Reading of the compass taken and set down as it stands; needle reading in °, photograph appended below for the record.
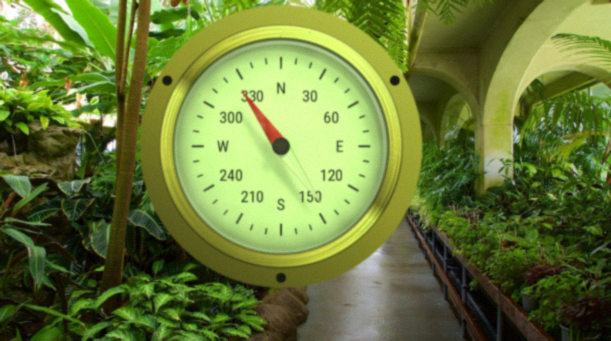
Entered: 325 °
